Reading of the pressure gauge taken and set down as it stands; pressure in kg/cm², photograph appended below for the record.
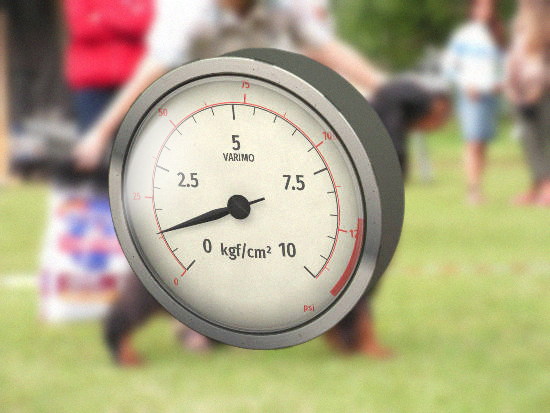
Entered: 1 kg/cm²
